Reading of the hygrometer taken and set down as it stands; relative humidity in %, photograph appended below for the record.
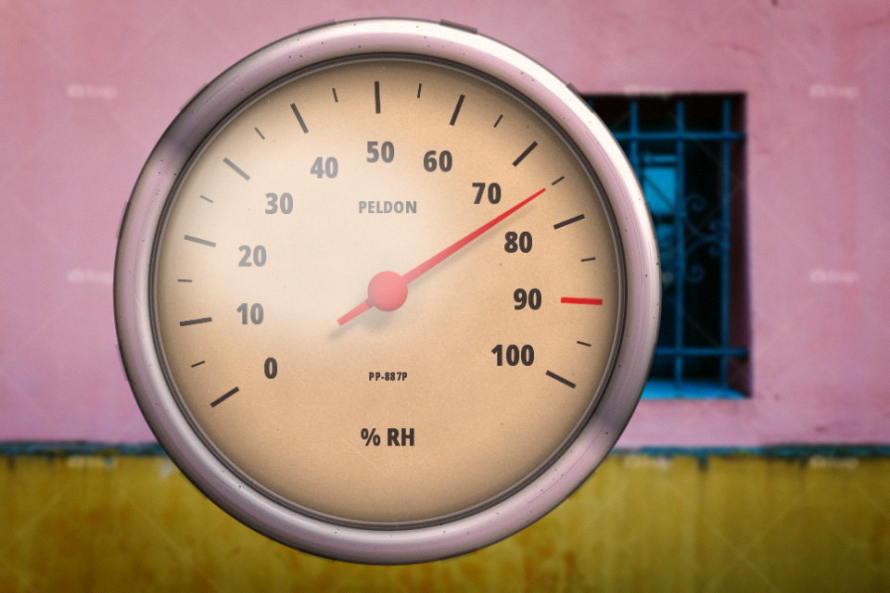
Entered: 75 %
